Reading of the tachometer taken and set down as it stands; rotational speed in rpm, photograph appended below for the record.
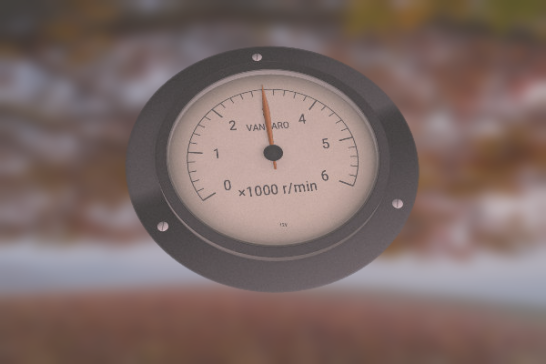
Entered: 3000 rpm
